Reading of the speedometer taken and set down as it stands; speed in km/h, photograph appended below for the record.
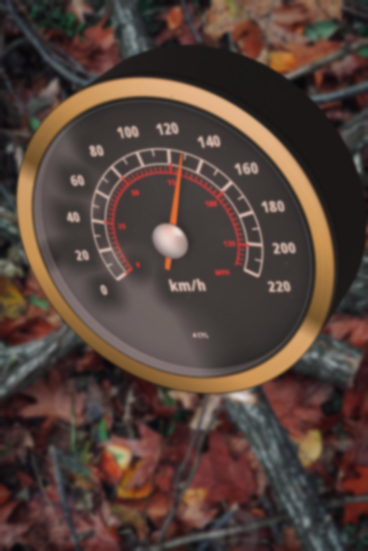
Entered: 130 km/h
